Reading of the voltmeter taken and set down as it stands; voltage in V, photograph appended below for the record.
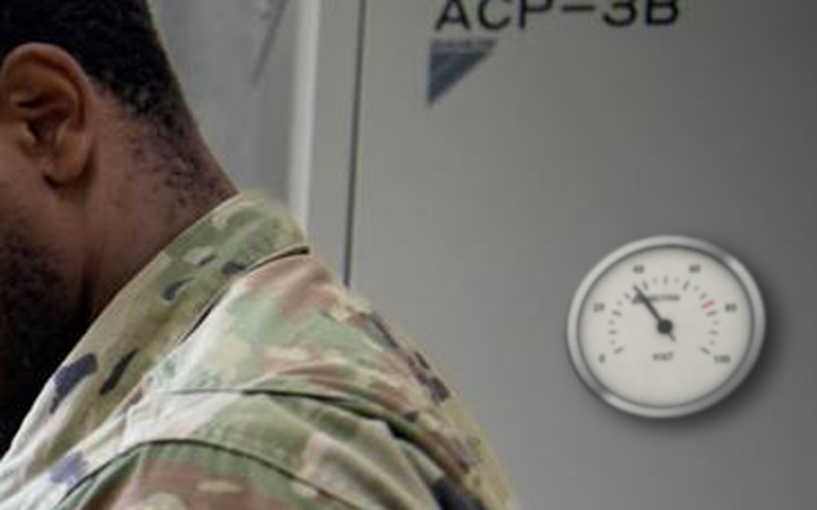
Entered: 35 V
